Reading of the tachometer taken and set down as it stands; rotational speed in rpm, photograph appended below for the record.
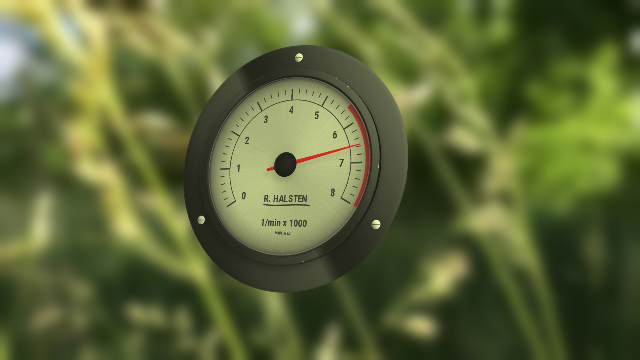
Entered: 6600 rpm
